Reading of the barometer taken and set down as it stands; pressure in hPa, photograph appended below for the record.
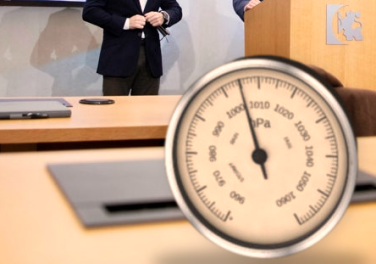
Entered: 1005 hPa
